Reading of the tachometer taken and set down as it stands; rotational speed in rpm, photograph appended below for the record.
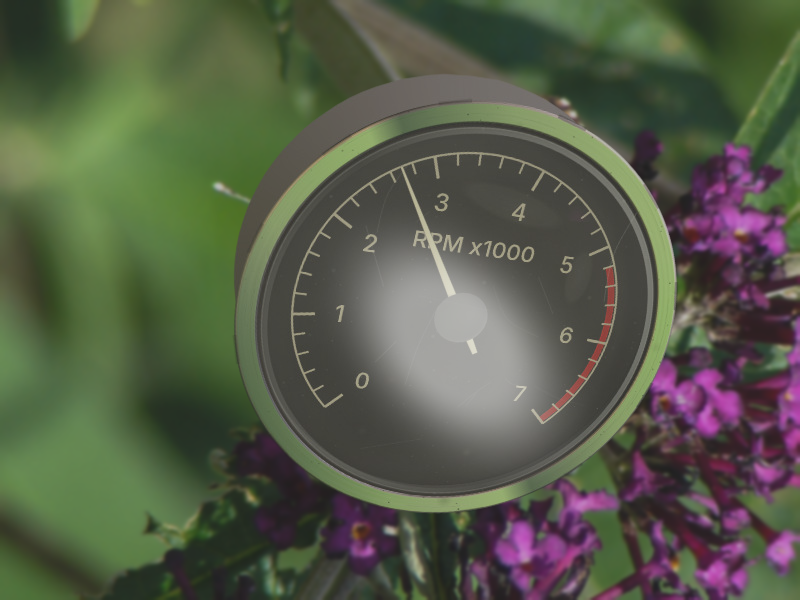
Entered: 2700 rpm
